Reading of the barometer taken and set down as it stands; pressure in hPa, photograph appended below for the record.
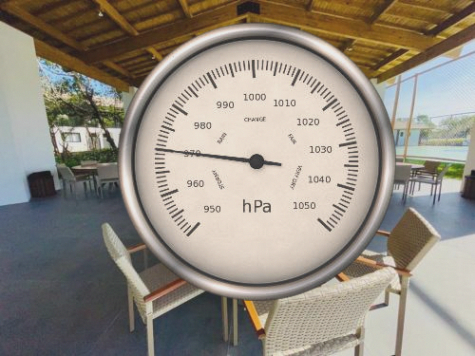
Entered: 970 hPa
